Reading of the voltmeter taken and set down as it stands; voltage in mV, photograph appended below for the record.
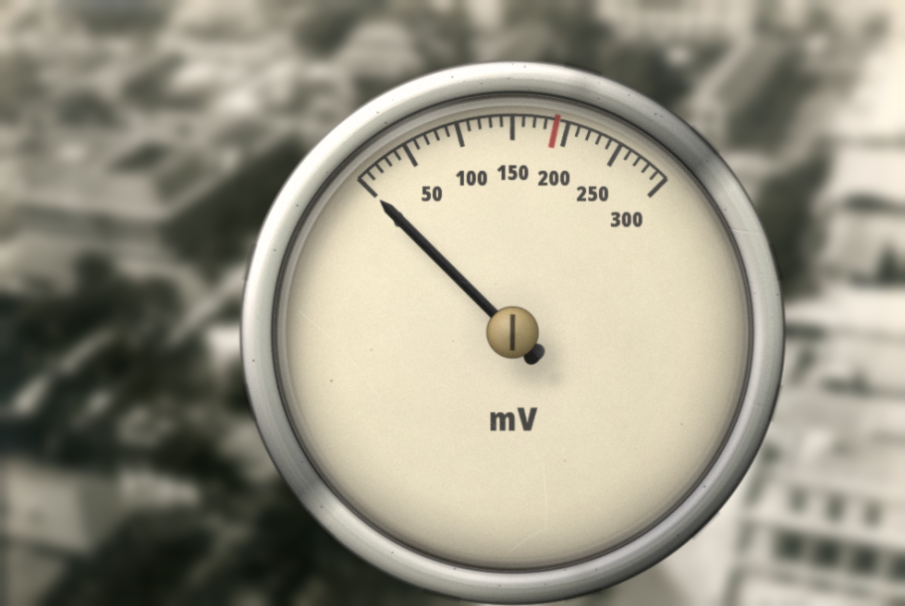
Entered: 0 mV
